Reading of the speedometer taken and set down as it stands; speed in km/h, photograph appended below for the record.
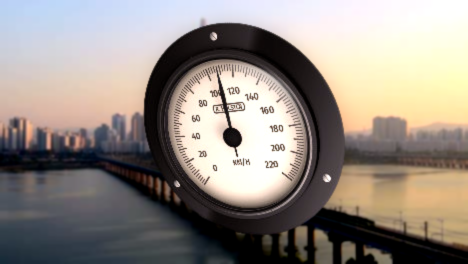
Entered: 110 km/h
